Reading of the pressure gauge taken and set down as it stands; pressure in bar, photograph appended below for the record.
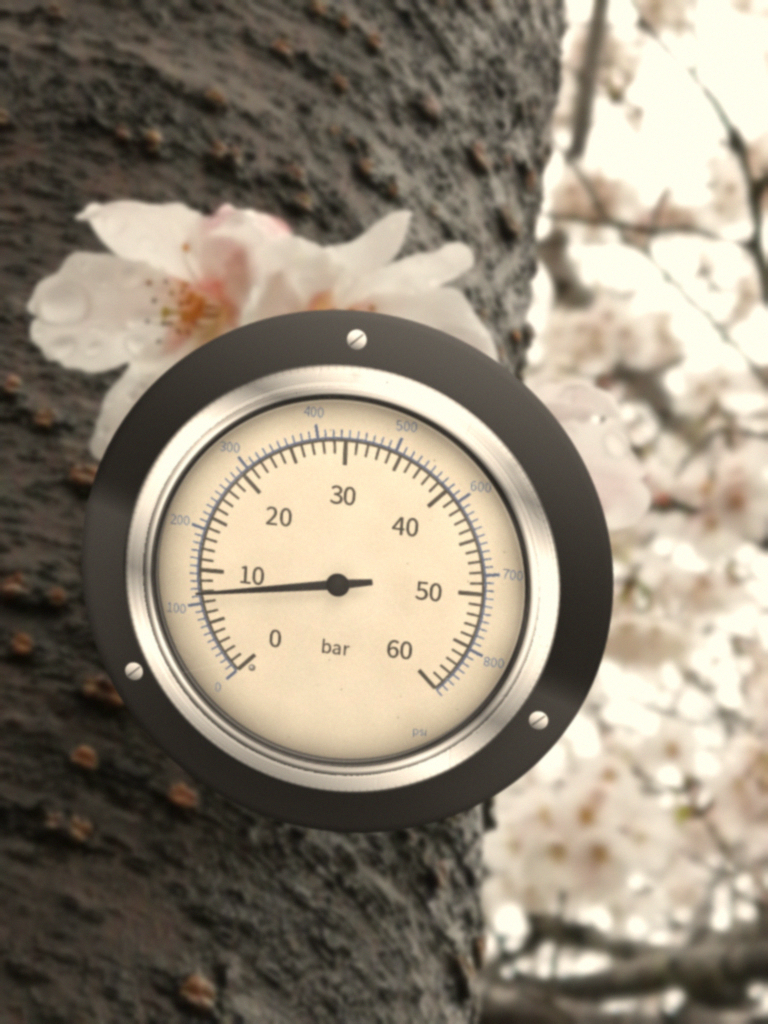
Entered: 8 bar
